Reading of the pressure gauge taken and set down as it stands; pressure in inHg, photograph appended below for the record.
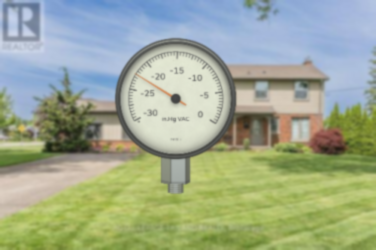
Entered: -22.5 inHg
